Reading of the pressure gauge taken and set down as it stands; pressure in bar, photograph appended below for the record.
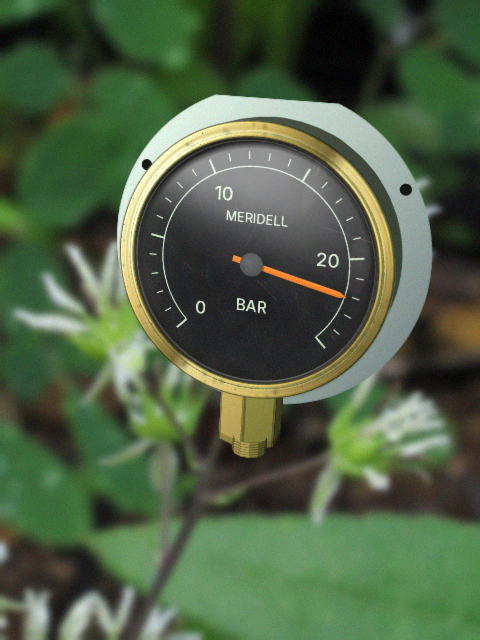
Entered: 22 bar
